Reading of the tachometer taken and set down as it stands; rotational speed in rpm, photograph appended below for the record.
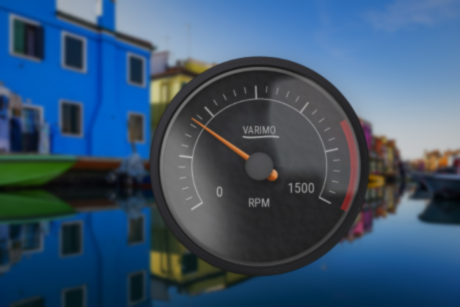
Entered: 425 rpm
